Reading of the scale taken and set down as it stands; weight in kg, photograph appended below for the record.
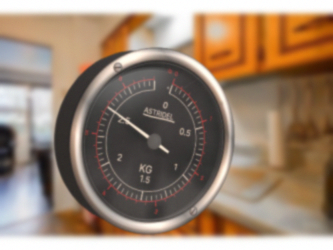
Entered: 2.5 kg
